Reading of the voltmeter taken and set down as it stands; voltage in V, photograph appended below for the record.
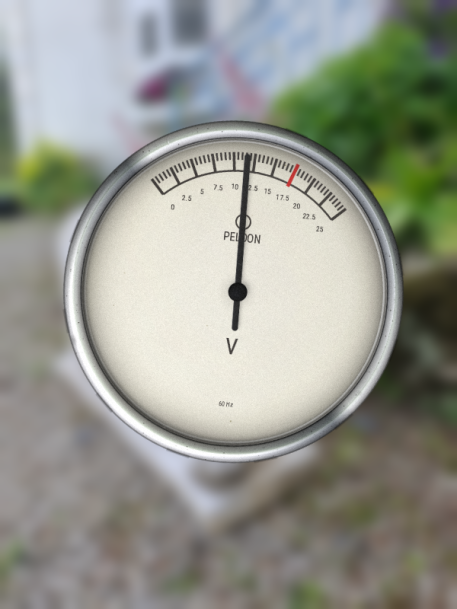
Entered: 11.5 V
